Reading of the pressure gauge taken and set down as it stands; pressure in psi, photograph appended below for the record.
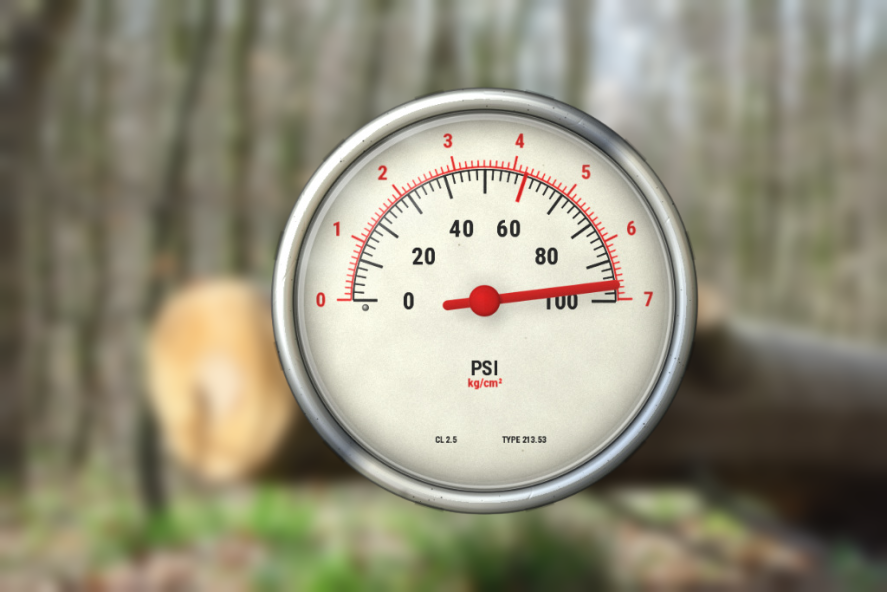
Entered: 96 psi
